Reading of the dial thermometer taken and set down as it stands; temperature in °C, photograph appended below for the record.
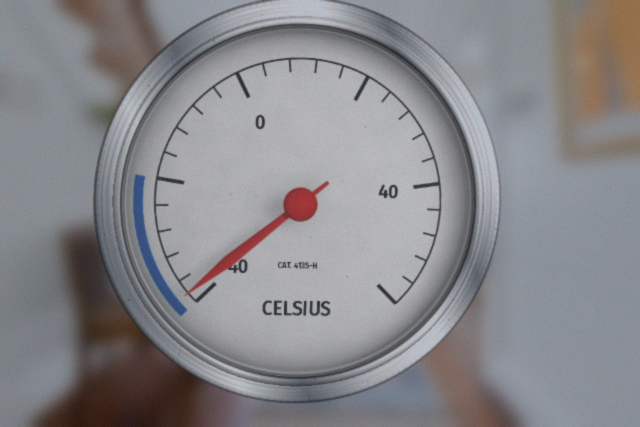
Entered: -38 °C
